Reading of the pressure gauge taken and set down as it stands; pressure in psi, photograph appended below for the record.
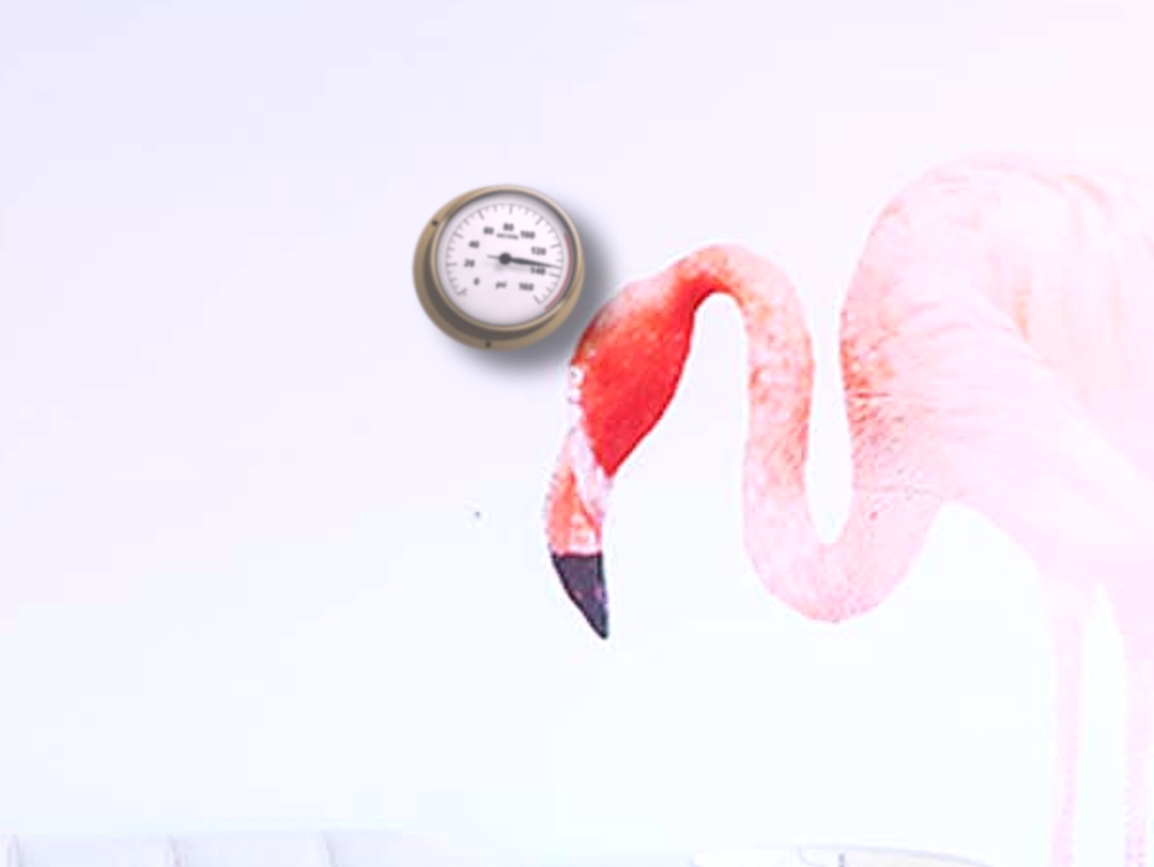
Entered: 135 psi
